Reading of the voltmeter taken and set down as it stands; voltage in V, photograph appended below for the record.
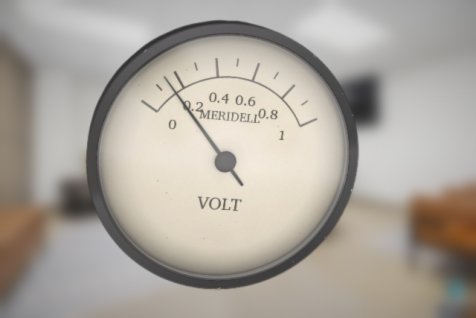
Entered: 0.15 V
